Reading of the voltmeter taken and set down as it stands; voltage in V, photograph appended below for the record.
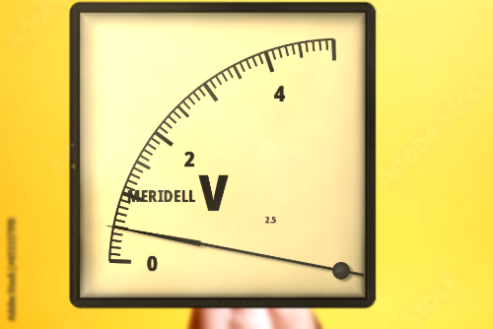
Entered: 0.5 V
